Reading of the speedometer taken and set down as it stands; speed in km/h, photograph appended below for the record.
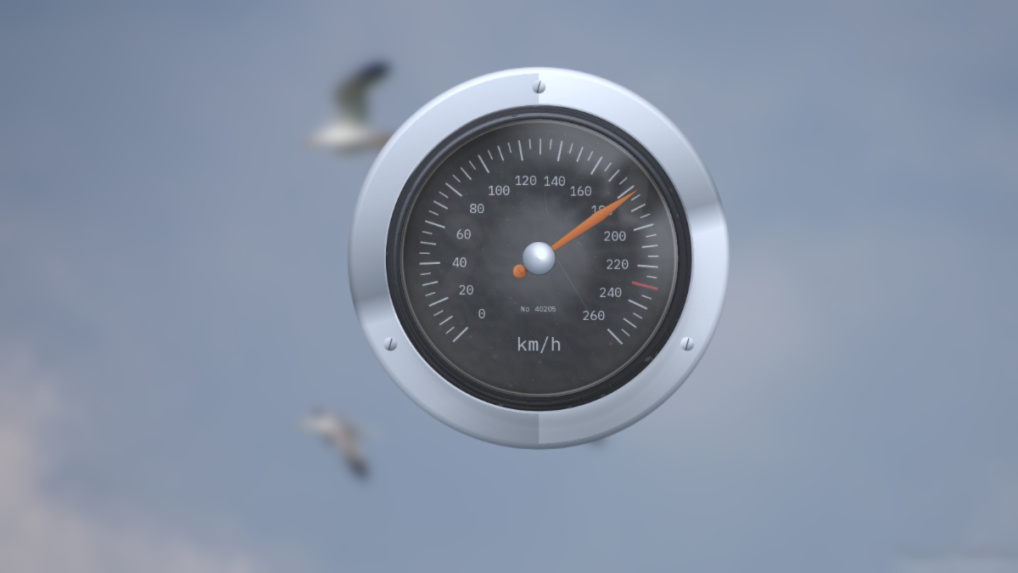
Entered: 182.5 km/h
